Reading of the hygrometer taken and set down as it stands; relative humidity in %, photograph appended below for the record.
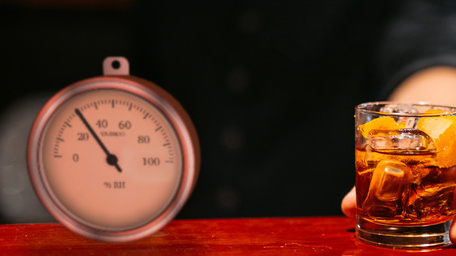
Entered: 30 %
